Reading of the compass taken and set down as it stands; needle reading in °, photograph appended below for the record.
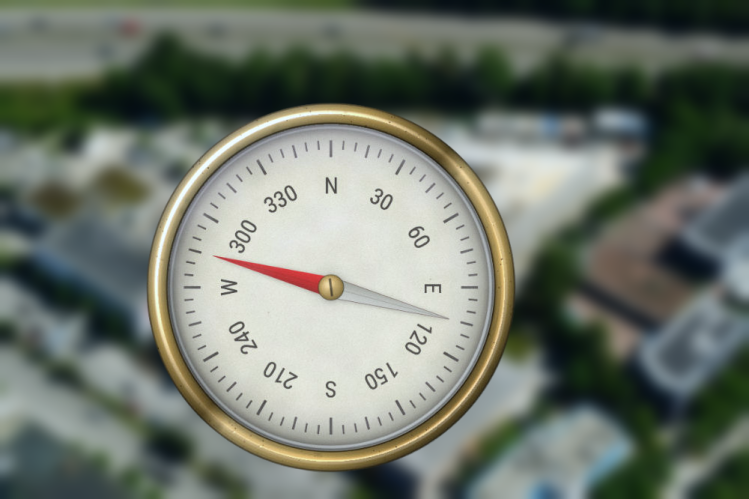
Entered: 285 °
